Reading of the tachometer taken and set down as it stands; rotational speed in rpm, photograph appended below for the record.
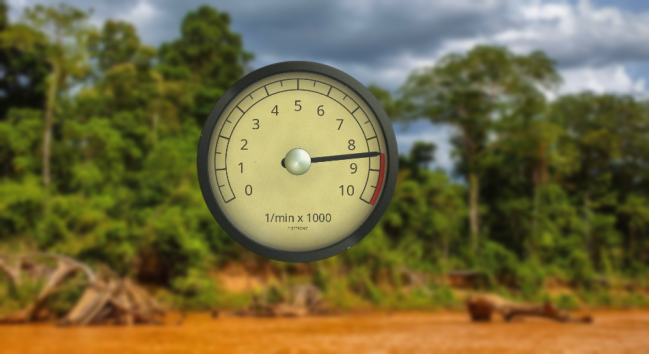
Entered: 8500 rpm
